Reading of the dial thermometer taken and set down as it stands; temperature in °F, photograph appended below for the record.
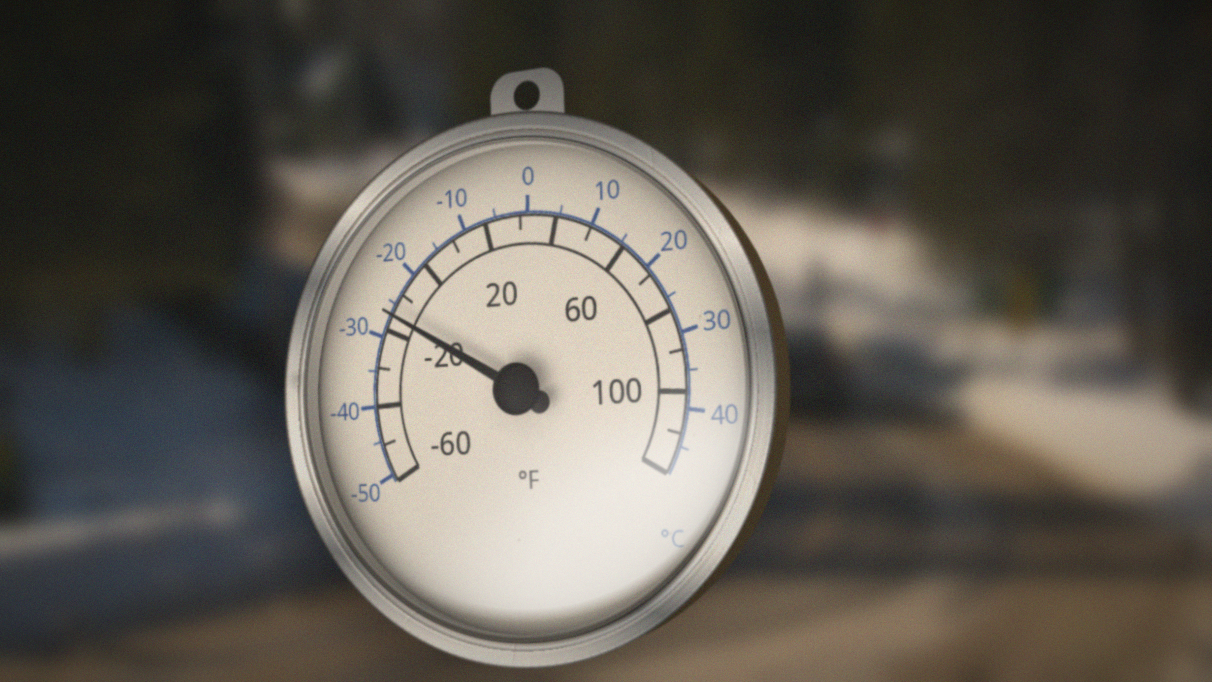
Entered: -15 °F
